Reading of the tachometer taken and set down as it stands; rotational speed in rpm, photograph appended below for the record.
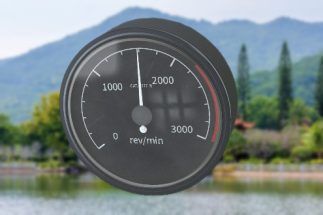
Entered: 1600 rpm
